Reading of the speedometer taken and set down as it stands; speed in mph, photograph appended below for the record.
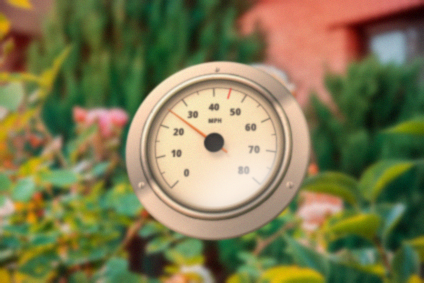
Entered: 25 mph
